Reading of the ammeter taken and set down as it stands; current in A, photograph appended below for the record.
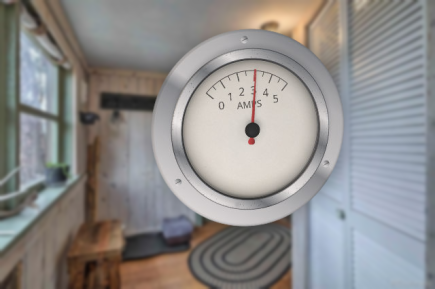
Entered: 3 A
